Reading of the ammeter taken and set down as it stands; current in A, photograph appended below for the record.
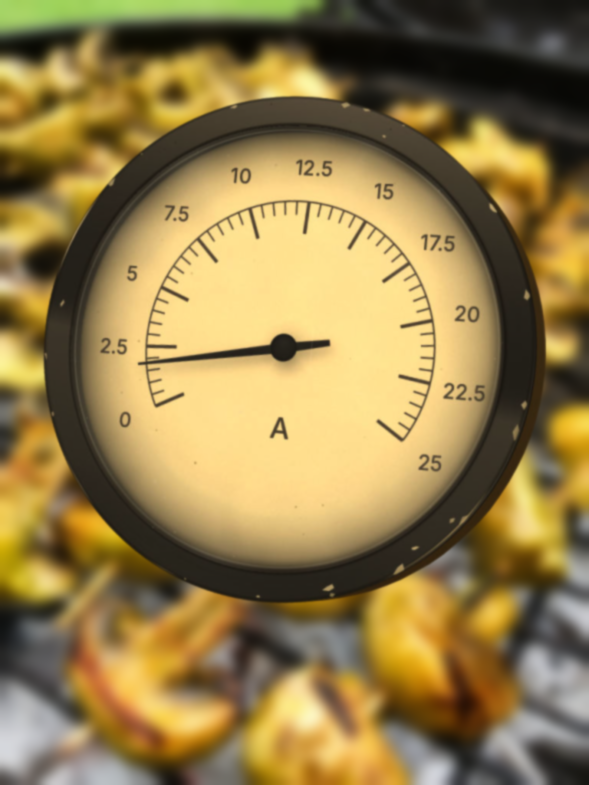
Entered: 1.75 A
